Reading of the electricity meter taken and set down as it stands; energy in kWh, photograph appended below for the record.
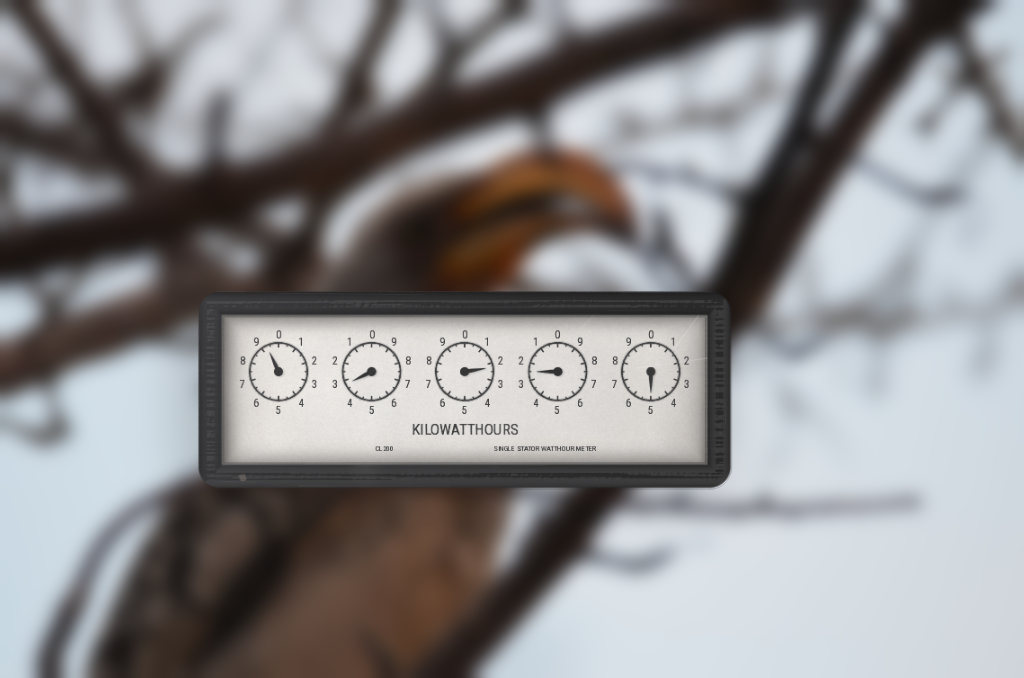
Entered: 93225 kWh
